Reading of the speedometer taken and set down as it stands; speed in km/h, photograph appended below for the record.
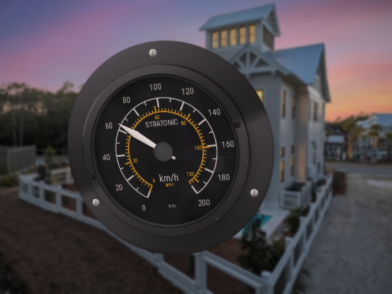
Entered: 65 km/h
